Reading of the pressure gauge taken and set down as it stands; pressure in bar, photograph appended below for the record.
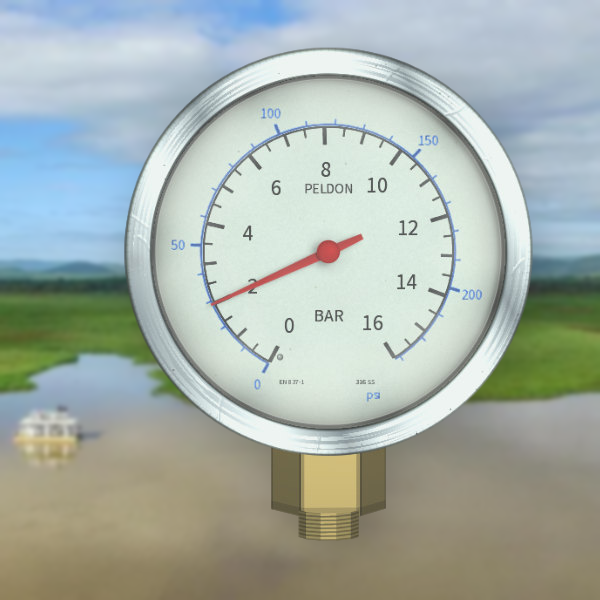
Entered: 2 bar
